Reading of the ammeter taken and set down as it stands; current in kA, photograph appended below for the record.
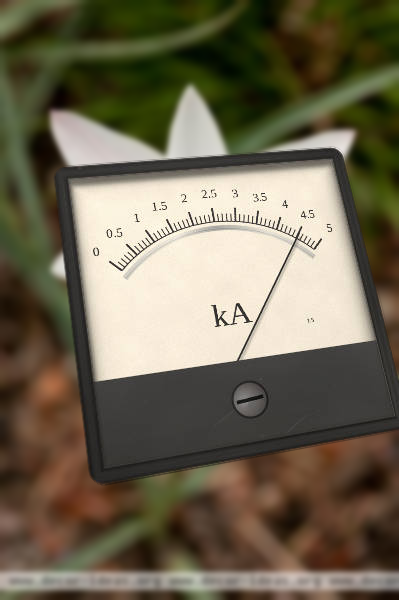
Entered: 4.5 kA
